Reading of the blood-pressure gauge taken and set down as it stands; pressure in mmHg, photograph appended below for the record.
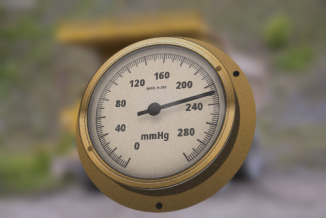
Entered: 230 mmHg
